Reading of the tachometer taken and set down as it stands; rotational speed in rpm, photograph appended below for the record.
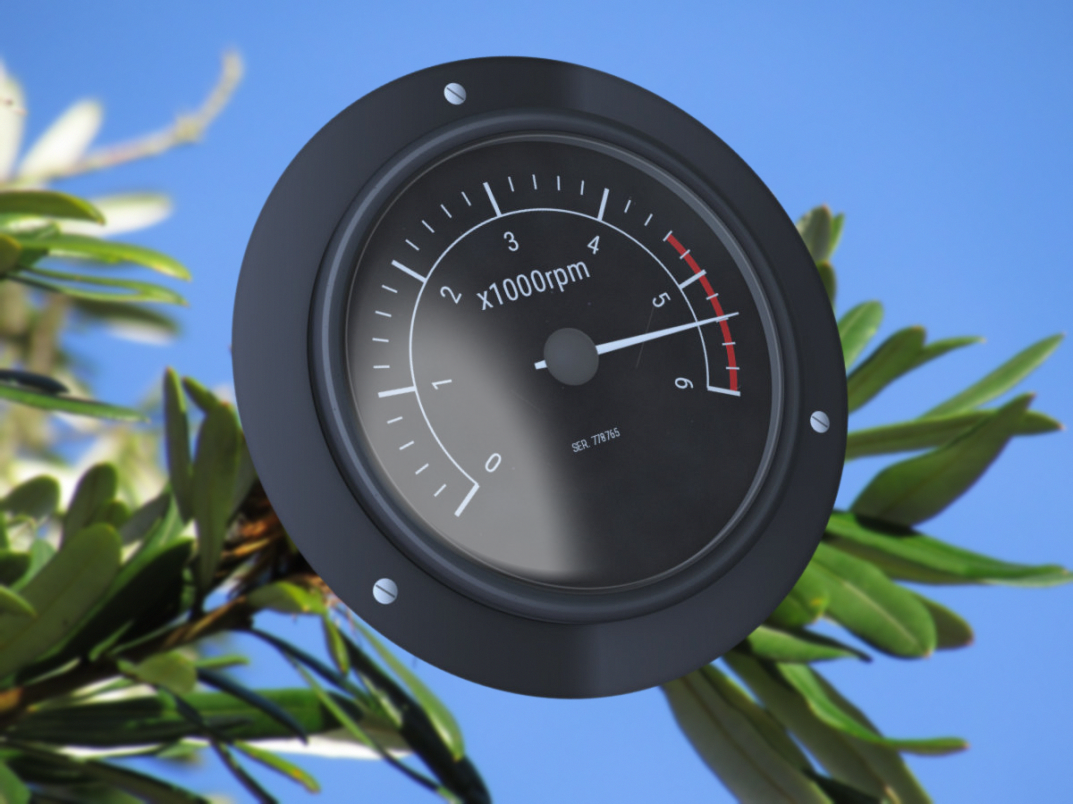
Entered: 5400 rpm
